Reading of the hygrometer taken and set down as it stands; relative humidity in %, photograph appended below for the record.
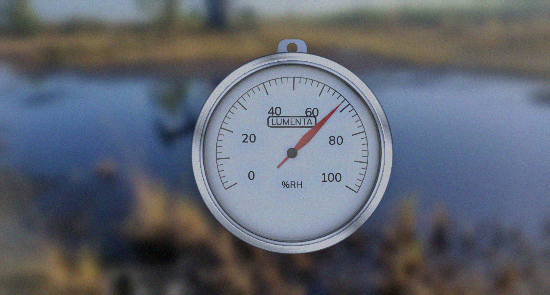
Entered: 68 %
